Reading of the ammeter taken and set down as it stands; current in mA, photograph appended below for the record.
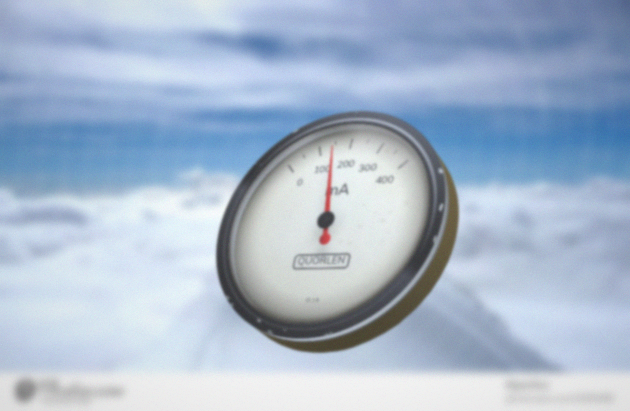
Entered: 150 mA
